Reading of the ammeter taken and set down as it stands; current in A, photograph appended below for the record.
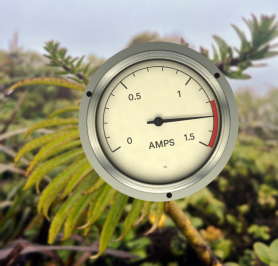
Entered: 1.3 A
